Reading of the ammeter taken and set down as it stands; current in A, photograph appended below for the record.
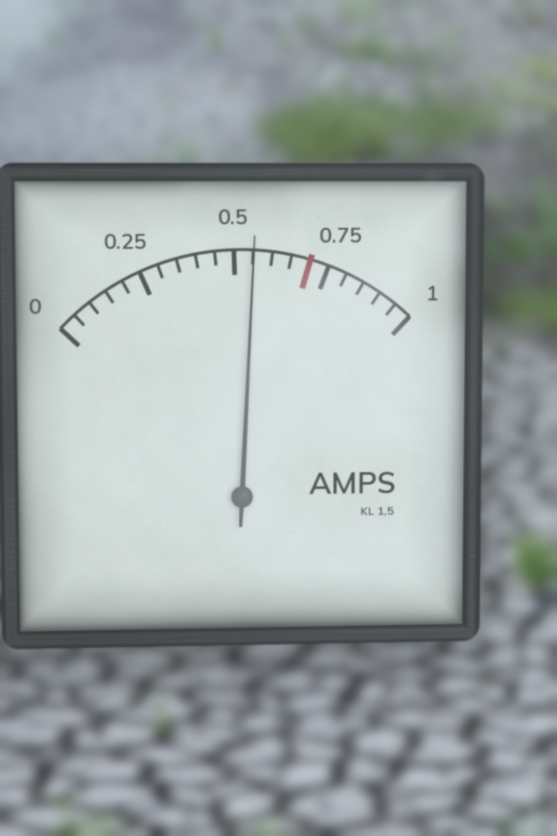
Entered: 0.55 A
